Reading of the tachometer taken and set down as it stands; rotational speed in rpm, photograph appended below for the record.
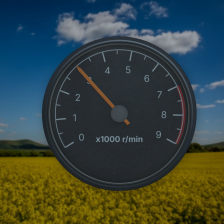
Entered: 3000 rpm
